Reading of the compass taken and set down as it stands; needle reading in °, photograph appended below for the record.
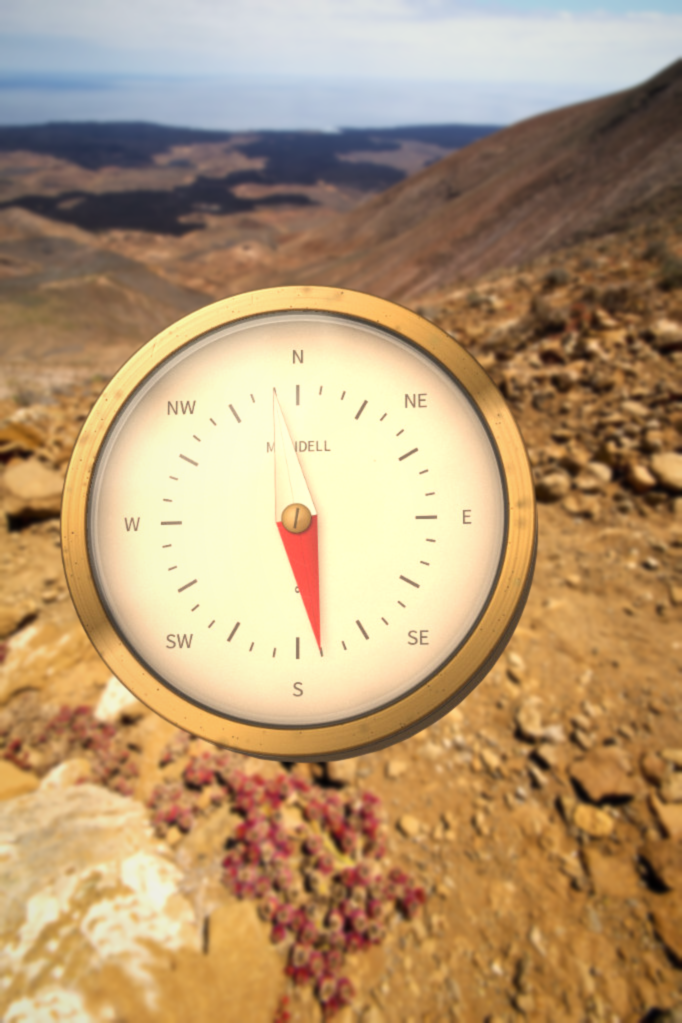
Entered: 170 °
